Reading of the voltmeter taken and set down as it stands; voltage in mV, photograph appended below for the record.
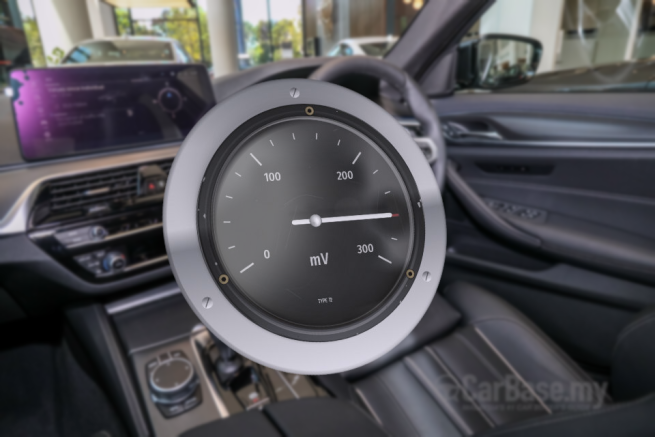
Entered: 260 mV
